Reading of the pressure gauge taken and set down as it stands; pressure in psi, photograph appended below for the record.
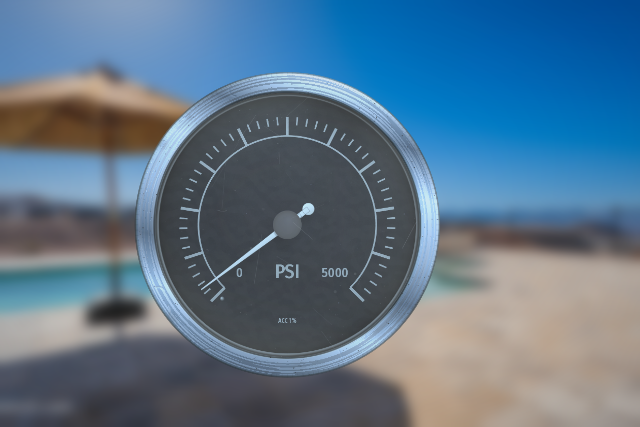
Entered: 150 psi
